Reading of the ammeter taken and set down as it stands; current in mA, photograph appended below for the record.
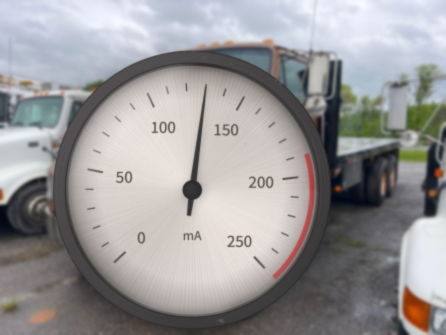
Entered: 130 mA
